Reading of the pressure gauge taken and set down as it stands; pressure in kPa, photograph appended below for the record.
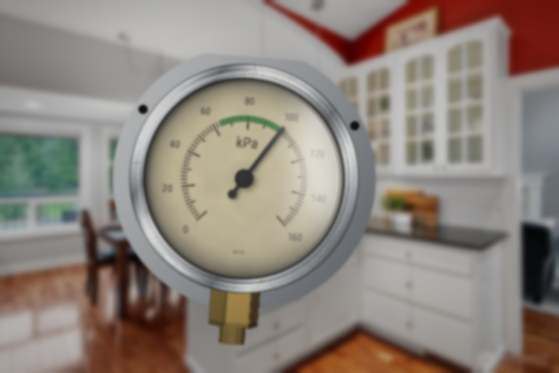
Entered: 100 kPa
